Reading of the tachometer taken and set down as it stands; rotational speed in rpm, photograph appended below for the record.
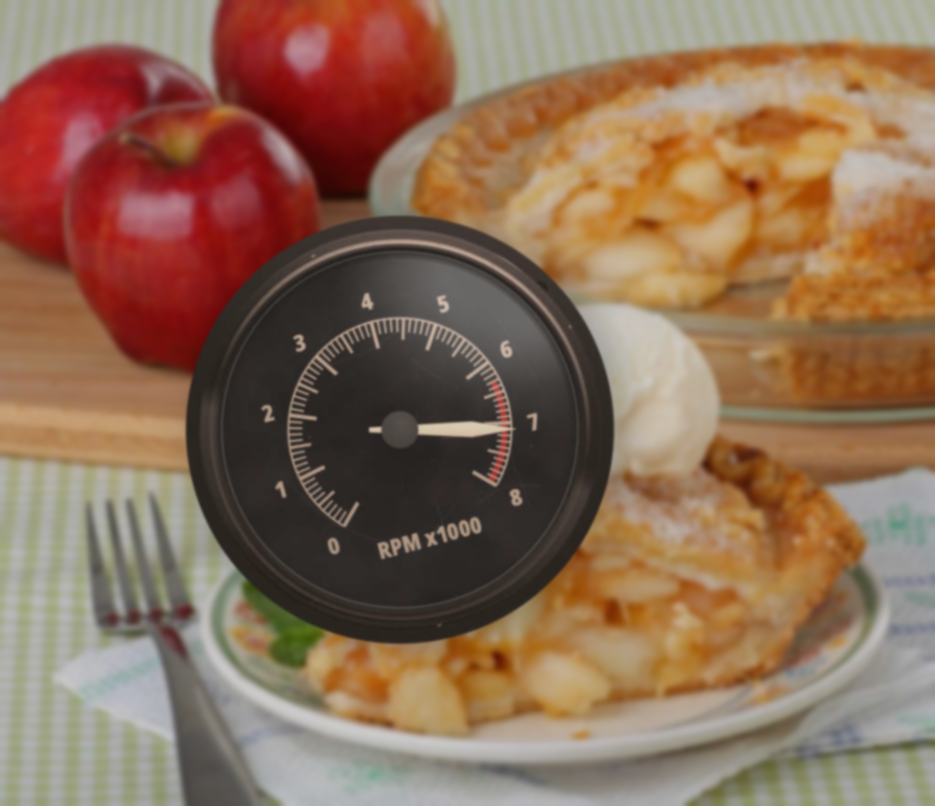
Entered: 7100 rpm
